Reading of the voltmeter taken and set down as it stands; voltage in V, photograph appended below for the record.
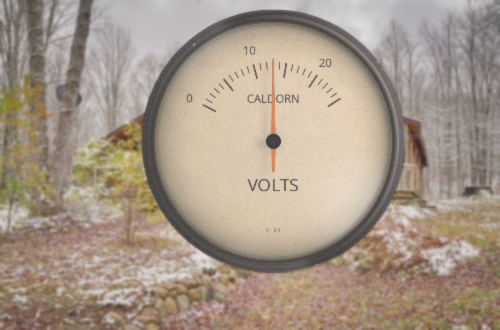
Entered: 13 V
